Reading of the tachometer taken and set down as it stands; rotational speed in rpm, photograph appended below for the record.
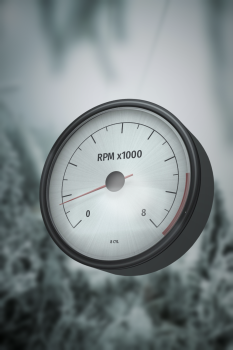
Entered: 750 rpm
